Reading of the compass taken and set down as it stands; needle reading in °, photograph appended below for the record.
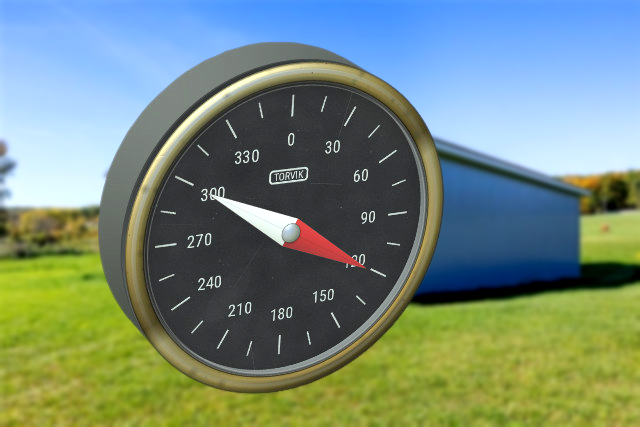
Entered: 120 °
